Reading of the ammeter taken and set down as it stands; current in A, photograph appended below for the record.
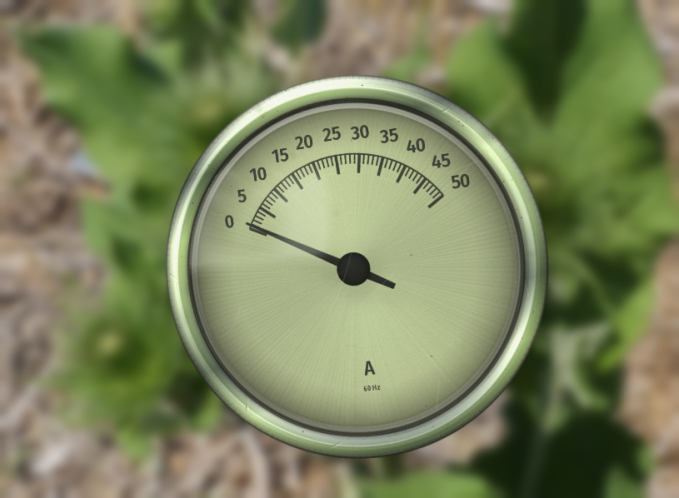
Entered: 1 A
